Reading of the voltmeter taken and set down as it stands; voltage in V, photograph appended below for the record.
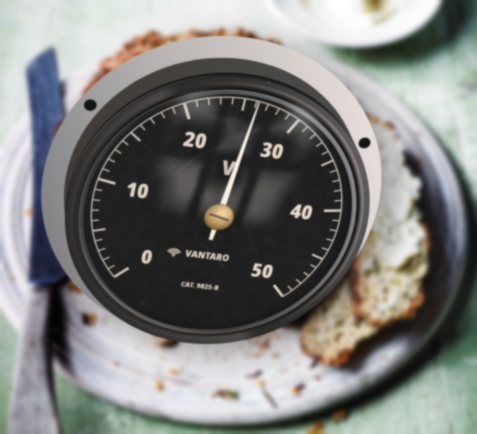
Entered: 26 V
